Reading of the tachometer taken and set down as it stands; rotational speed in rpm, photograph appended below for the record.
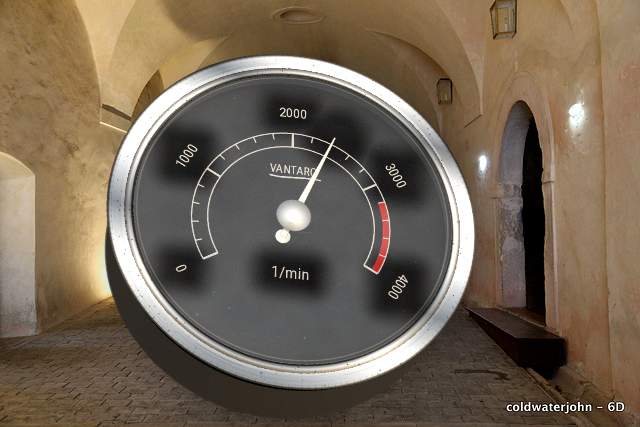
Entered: 2400 rpm
